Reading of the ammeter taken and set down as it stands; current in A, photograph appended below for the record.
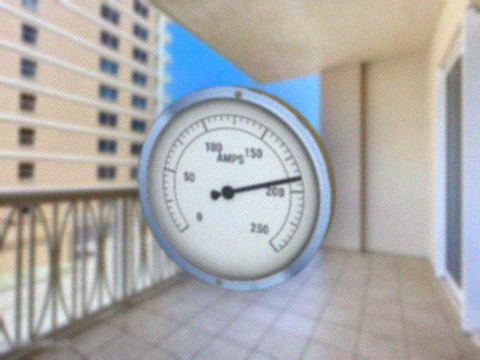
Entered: 190 A
